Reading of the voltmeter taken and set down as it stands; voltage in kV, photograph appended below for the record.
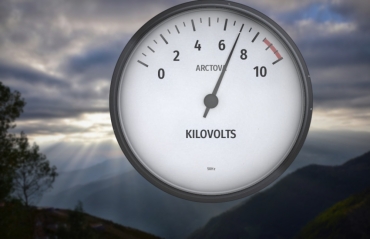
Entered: 7 kV
